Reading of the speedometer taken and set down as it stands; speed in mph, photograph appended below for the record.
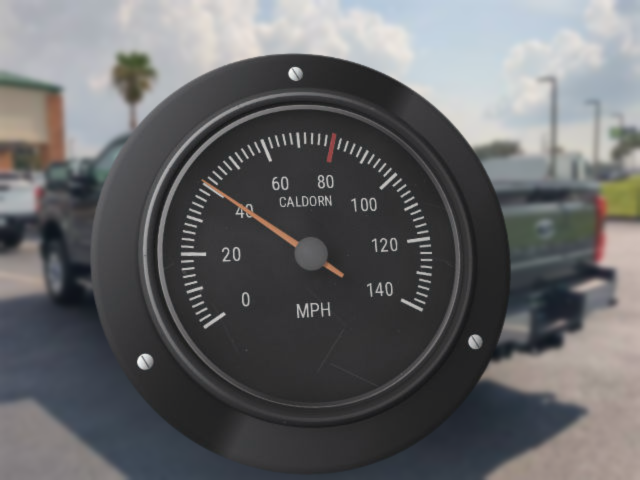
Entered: 40 mph
